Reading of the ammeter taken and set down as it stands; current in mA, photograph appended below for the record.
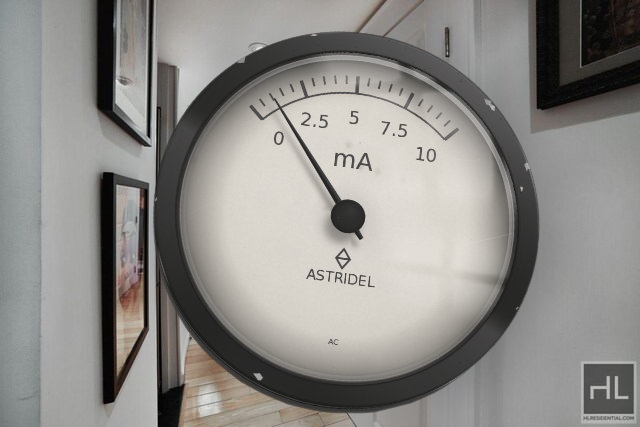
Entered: 1 mA
